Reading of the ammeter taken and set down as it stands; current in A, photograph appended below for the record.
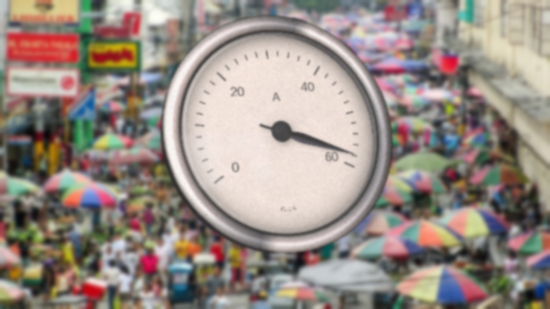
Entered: 58 A
